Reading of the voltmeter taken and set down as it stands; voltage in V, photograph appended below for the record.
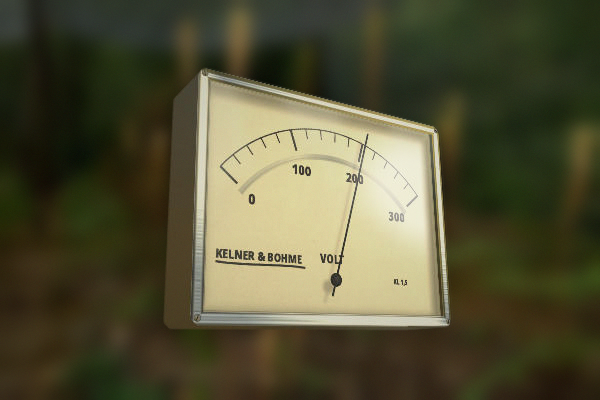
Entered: 200 V
